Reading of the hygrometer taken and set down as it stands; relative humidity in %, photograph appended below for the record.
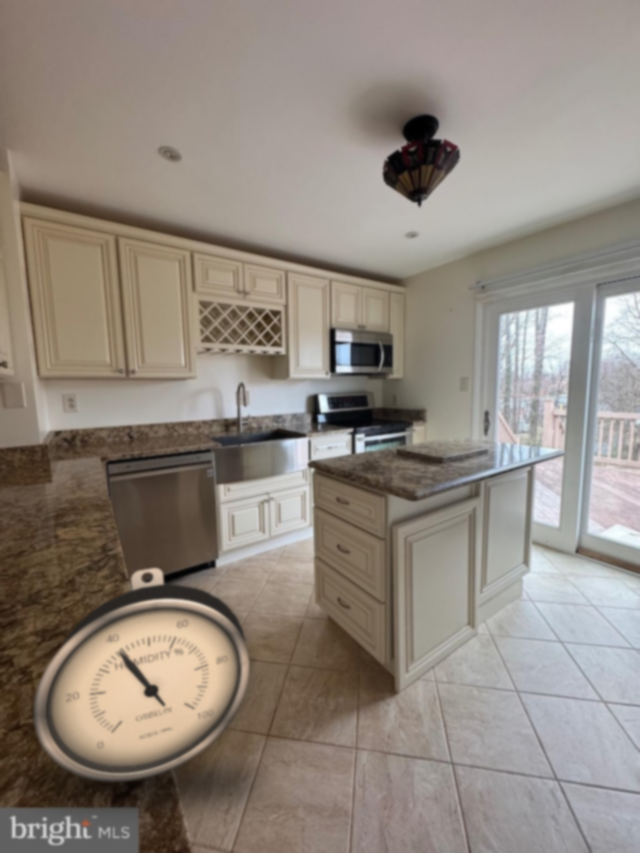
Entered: 40 %
